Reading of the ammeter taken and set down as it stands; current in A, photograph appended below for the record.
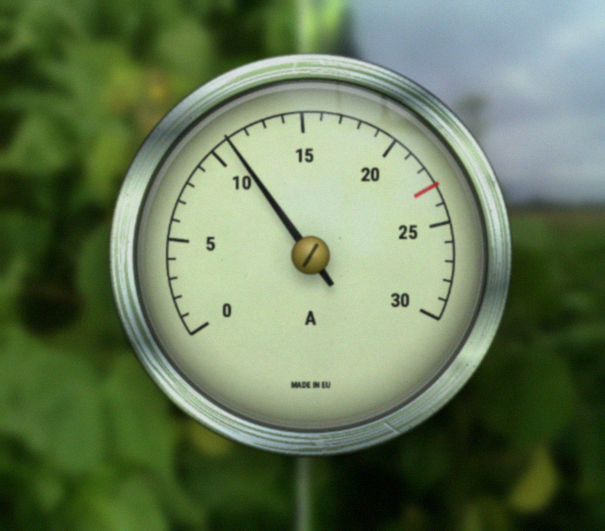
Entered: 11 A
